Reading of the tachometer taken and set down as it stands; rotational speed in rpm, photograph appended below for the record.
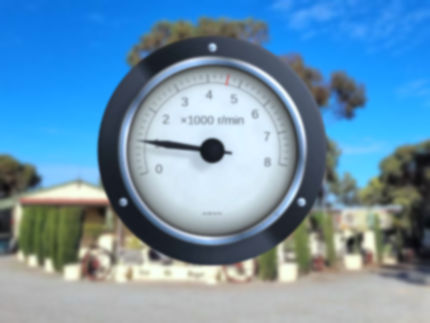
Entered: 1000 rpm
